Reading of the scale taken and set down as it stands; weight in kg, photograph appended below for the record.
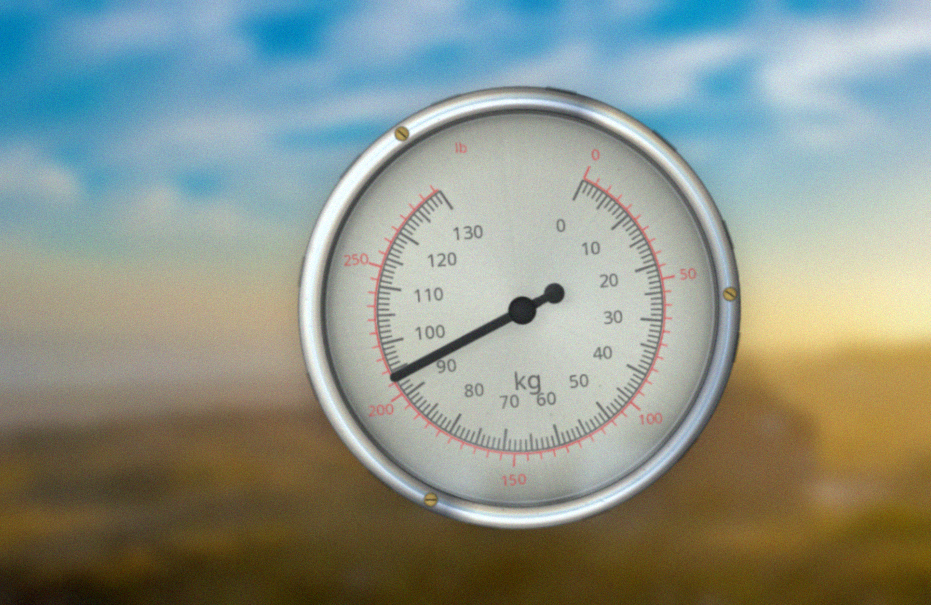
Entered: 94 kg
